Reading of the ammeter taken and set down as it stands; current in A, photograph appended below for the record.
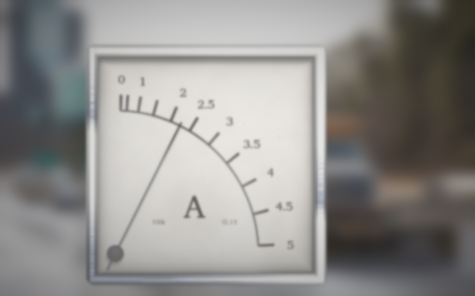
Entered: 2.25 A
